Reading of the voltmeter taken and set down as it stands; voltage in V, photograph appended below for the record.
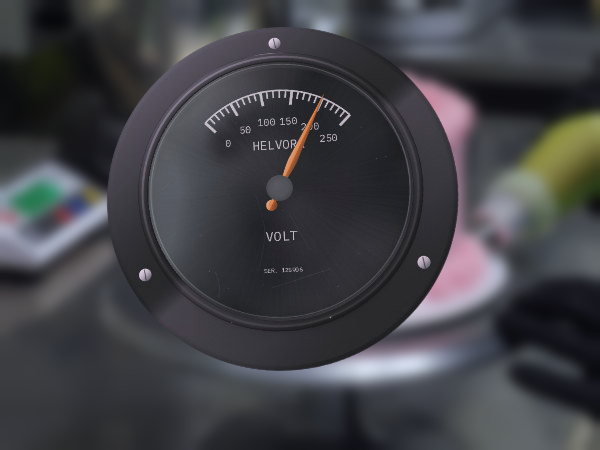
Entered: 200 V
